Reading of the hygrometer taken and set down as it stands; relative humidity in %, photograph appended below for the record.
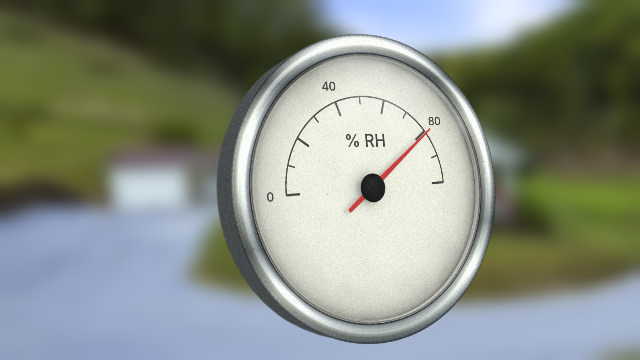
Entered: 80 %
